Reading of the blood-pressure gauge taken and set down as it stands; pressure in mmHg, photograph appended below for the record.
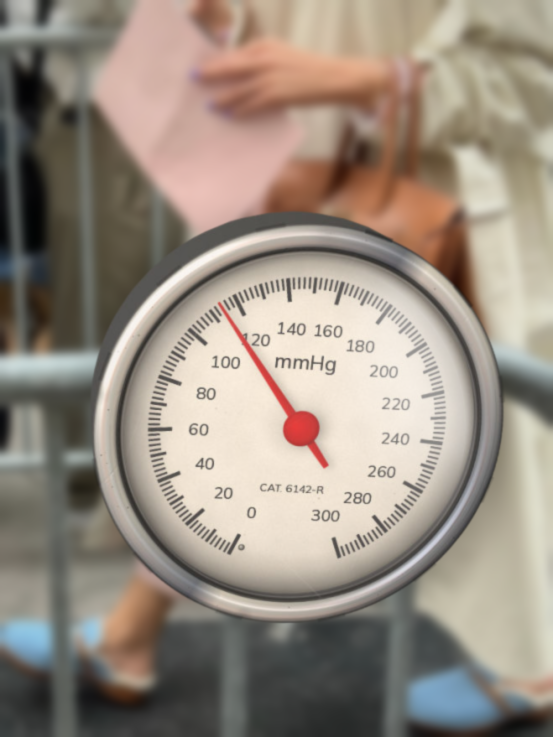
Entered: 114 mmHg
